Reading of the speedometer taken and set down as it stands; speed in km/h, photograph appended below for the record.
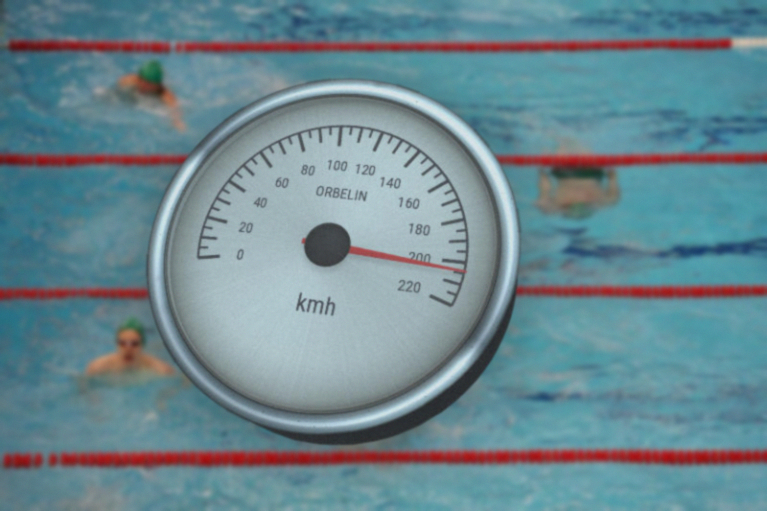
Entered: 205 km/h
